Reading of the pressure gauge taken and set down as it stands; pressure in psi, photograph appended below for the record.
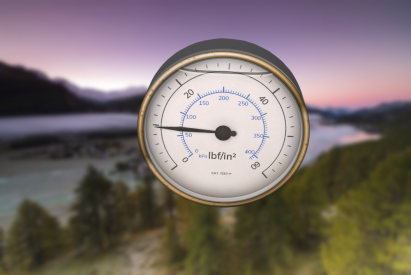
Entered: 10 psi
